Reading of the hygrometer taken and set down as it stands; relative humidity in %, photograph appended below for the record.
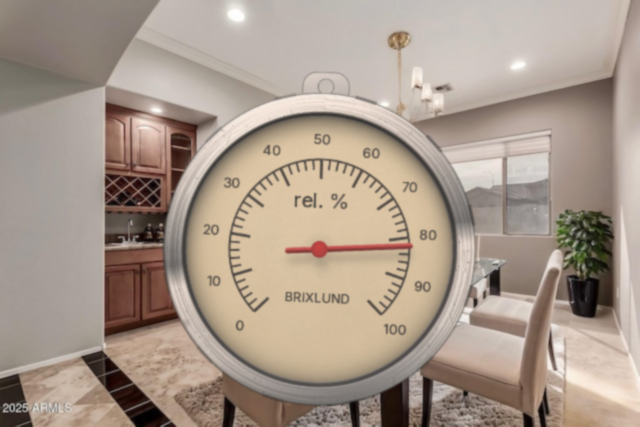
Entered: 82 %
